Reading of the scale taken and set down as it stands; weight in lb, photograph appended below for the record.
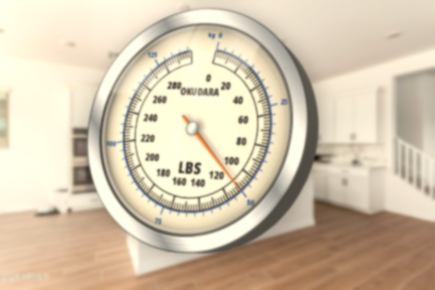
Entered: 110 lb
